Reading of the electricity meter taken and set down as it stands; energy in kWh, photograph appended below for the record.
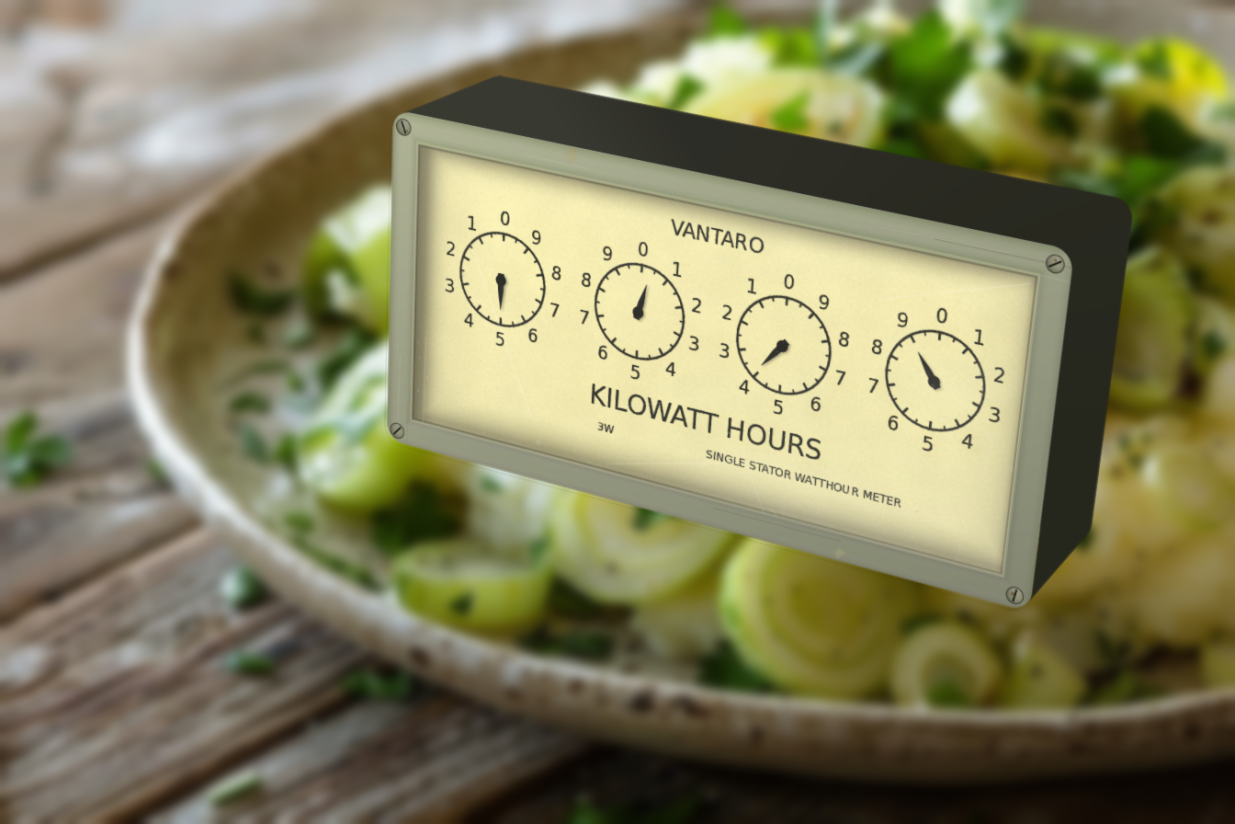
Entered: 5039 kWh
